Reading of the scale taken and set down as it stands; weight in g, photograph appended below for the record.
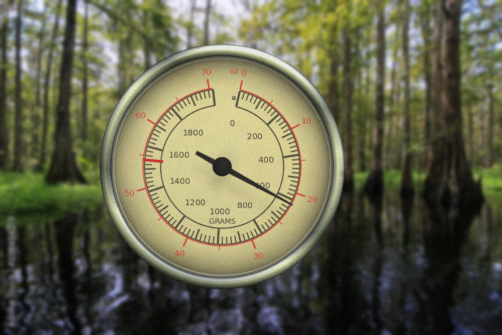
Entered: 620 g
